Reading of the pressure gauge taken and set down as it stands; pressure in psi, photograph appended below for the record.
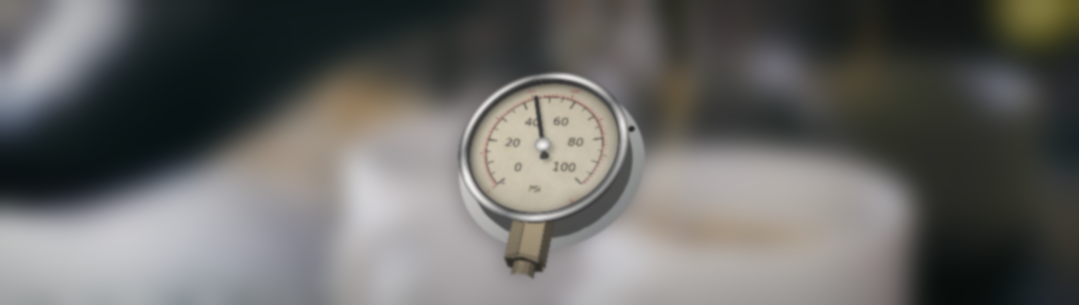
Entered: 45 psi
